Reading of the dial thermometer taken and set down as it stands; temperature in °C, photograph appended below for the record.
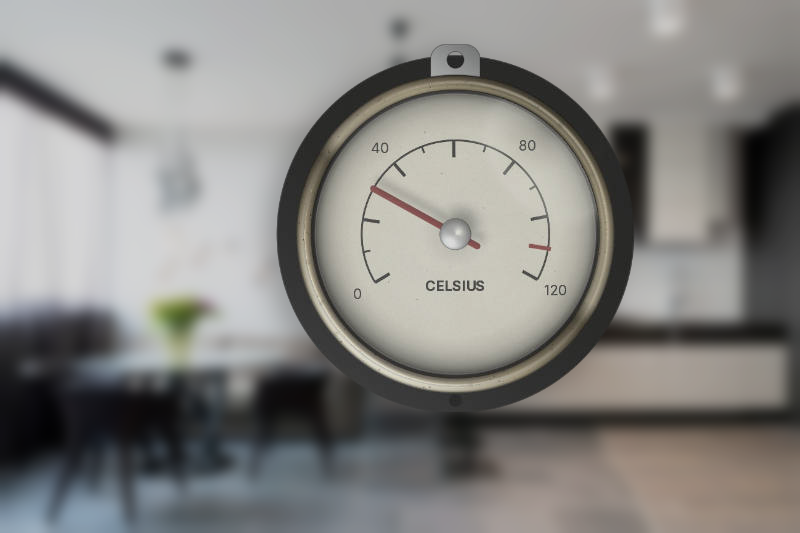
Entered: 30 °C
